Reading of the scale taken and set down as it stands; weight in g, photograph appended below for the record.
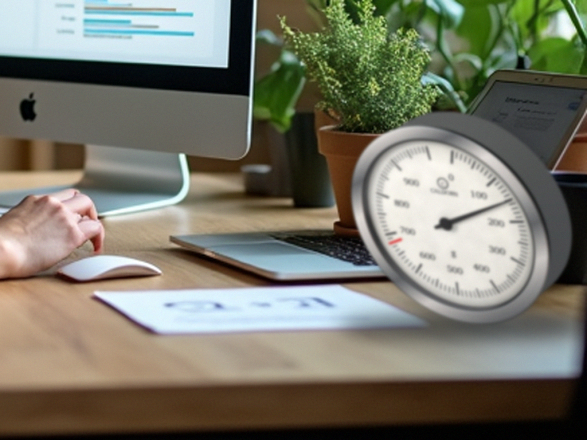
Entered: 150 g
